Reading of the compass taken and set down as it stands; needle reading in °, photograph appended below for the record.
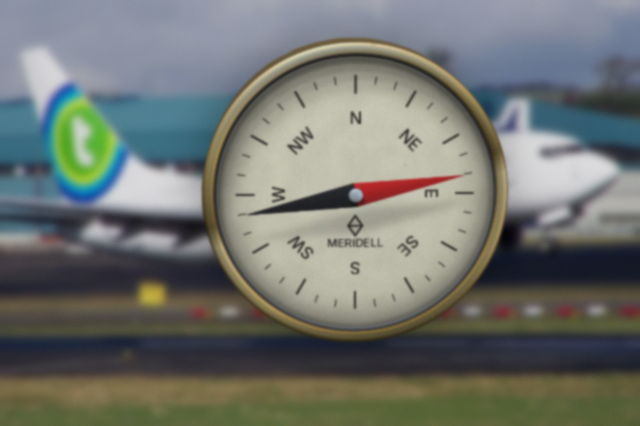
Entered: 80 °
